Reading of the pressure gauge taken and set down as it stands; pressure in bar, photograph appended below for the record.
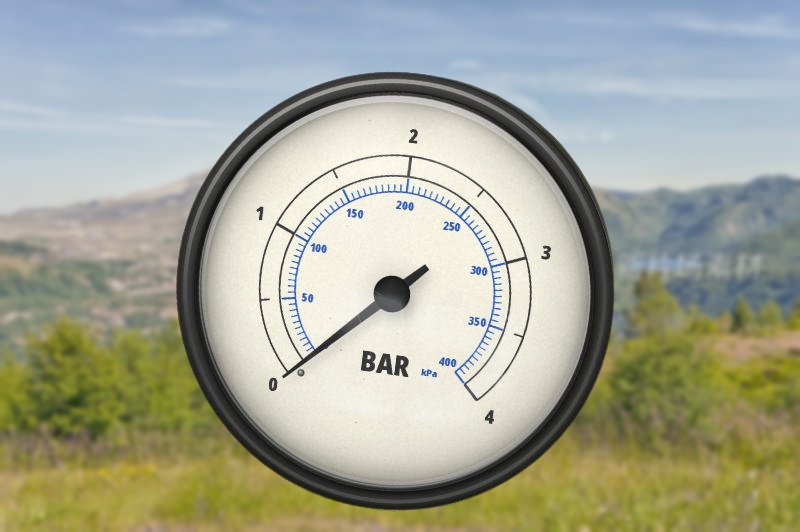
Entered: 0 bar
